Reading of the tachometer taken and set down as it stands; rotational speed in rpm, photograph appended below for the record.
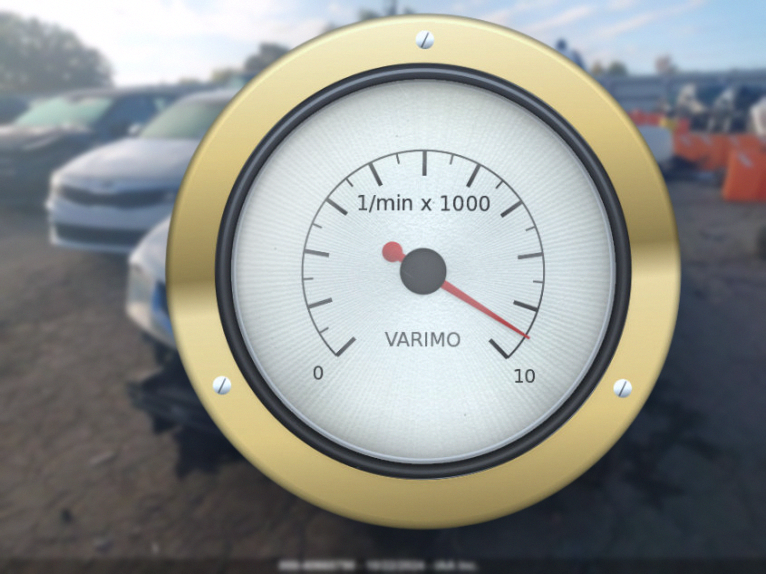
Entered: 9500 rpm
